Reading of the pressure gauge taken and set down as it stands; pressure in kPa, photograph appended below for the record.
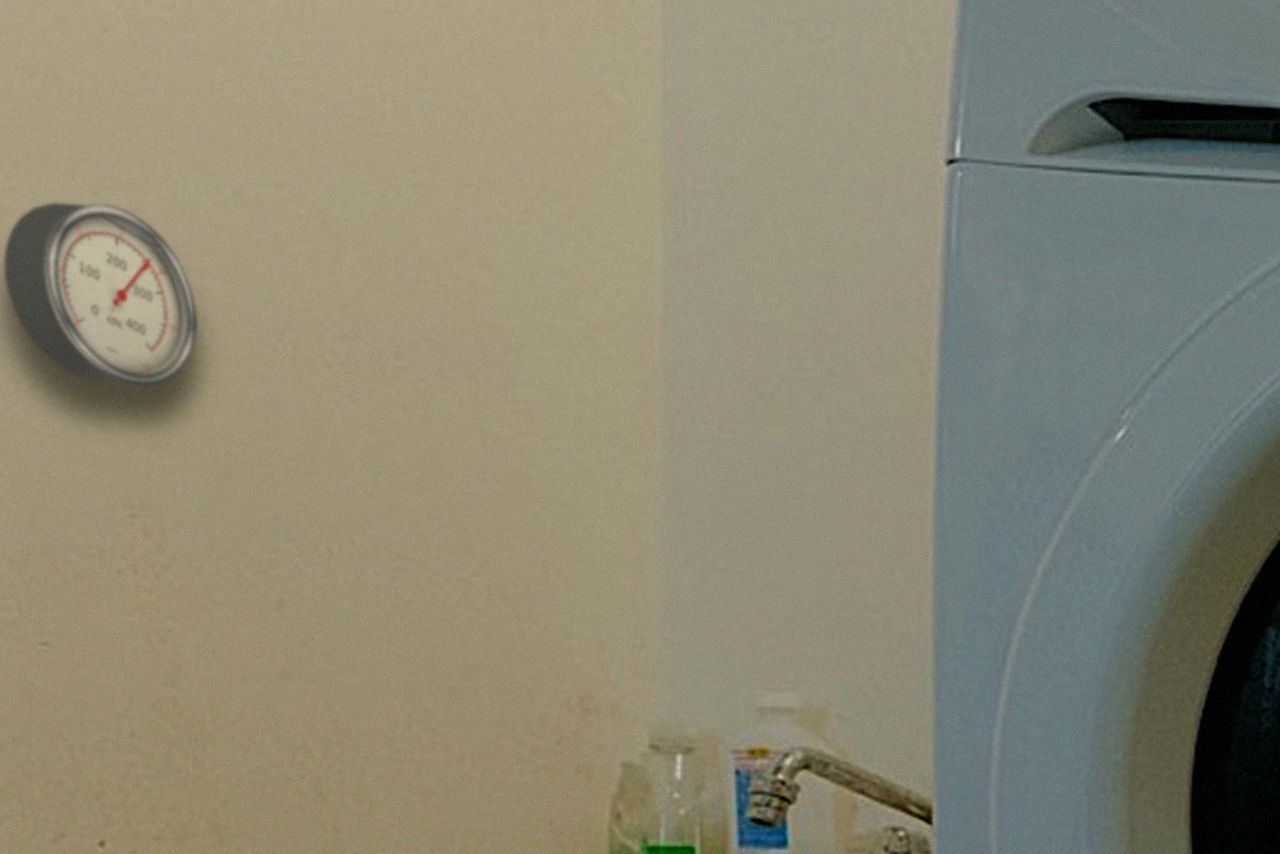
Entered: 250 kPa
